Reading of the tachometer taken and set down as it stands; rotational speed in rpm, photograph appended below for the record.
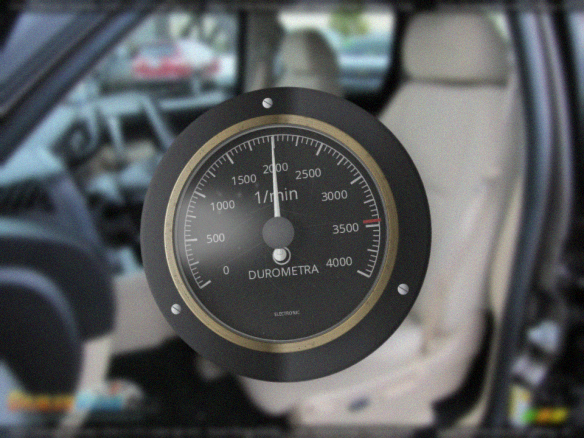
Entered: 2000 rpm
